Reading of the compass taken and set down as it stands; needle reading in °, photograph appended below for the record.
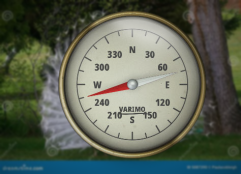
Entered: 255 °
